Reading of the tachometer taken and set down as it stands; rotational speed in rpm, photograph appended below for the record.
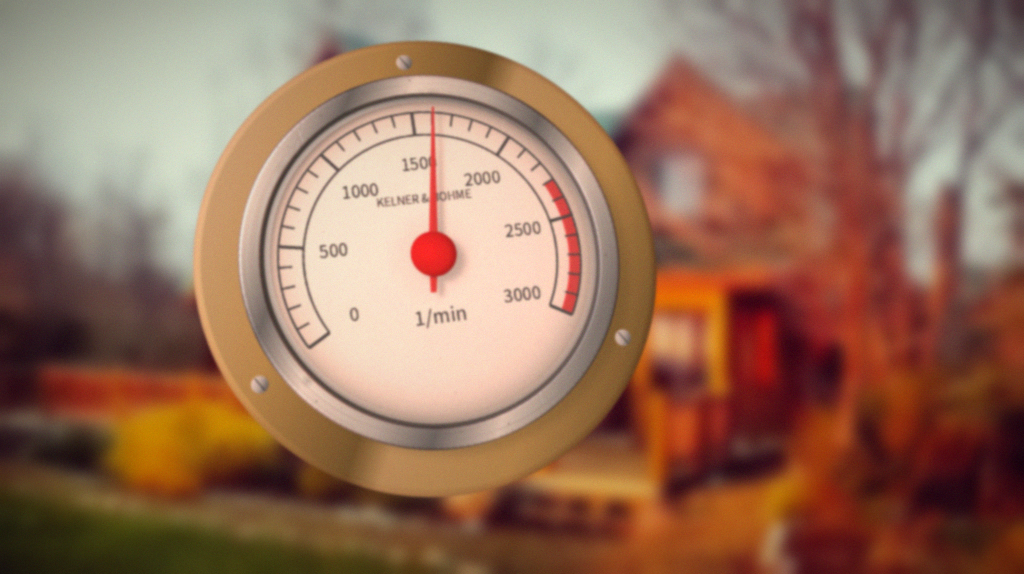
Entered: 1600 rpm
